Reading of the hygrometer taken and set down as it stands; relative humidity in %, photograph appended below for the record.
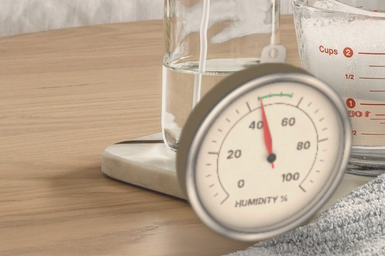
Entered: 44 %
